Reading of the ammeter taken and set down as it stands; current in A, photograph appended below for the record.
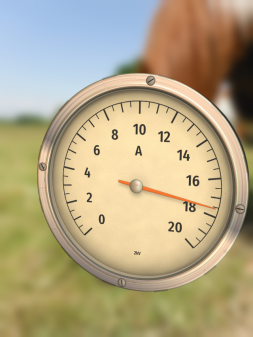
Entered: 17.5 A
